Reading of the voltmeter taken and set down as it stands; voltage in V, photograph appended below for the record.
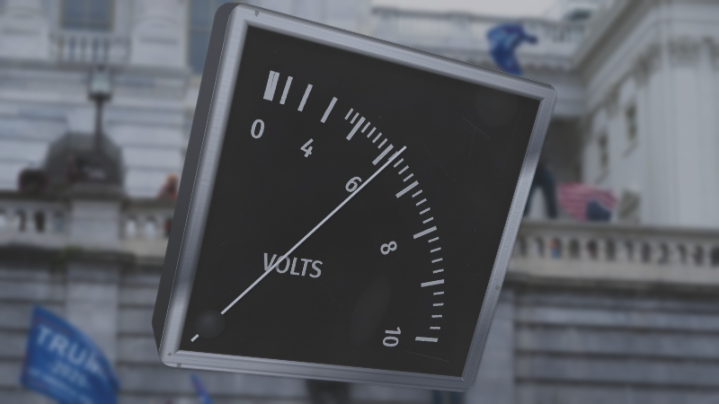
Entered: 6.2 V
